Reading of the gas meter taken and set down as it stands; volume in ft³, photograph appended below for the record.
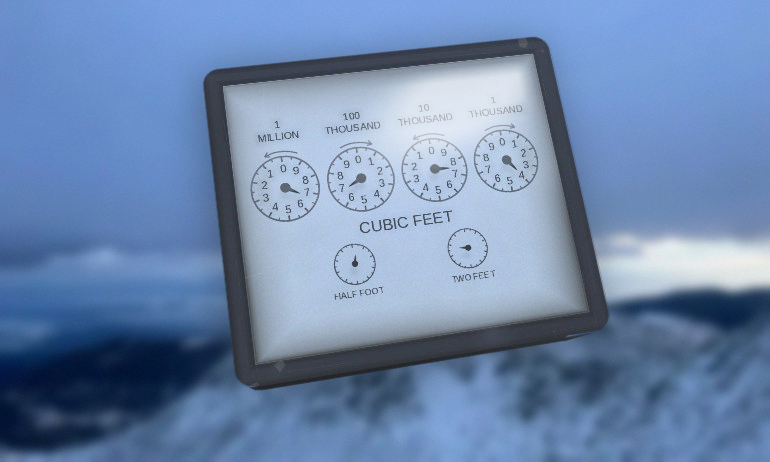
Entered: 667400 ft³
